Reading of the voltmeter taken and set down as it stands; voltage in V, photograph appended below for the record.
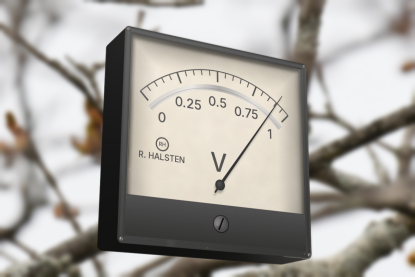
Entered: 0.9 V
